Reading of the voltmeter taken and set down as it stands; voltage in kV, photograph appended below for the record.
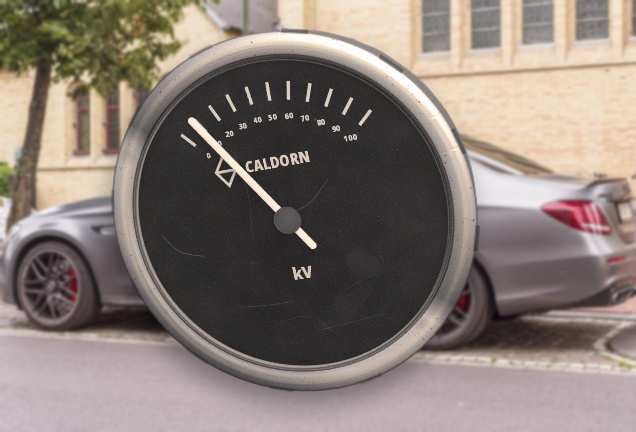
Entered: 10 kV
